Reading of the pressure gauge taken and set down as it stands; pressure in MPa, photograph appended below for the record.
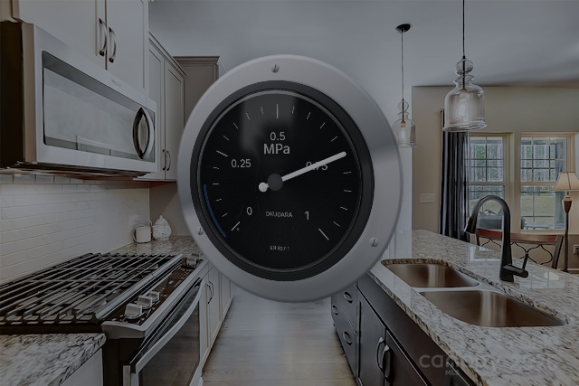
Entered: 0.75 MPa
